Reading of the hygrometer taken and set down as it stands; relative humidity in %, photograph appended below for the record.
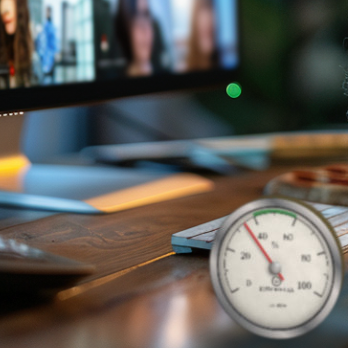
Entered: 35 %
